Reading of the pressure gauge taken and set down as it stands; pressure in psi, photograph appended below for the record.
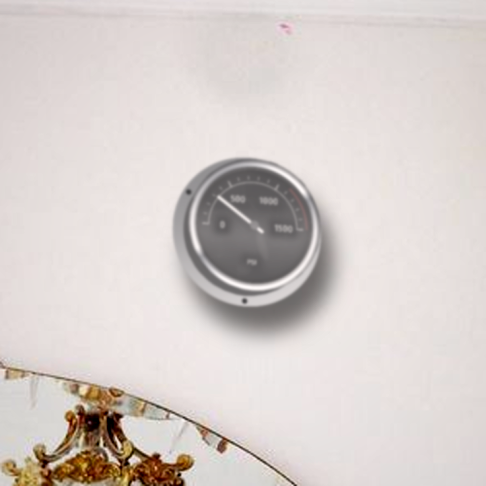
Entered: 300 psi
